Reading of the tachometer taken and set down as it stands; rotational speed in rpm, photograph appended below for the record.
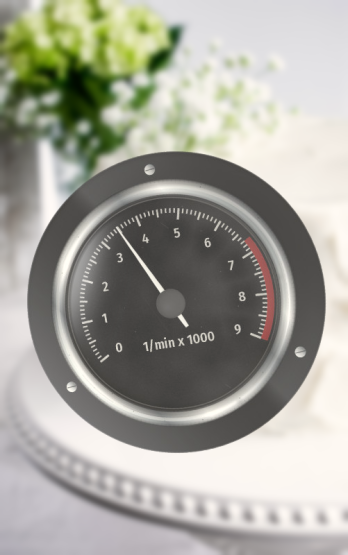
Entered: 3500 rpm
